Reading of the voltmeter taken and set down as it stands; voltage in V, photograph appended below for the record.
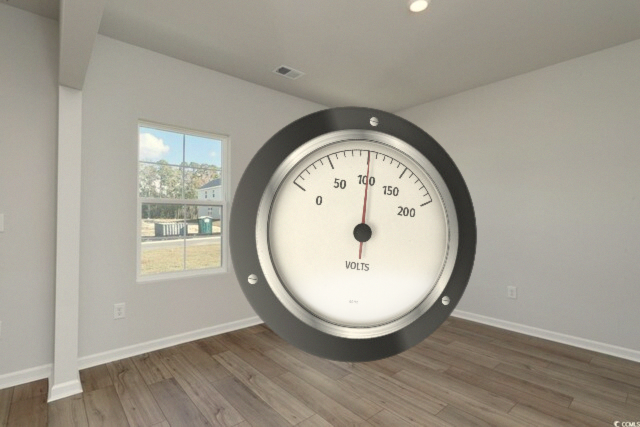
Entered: 100 V
